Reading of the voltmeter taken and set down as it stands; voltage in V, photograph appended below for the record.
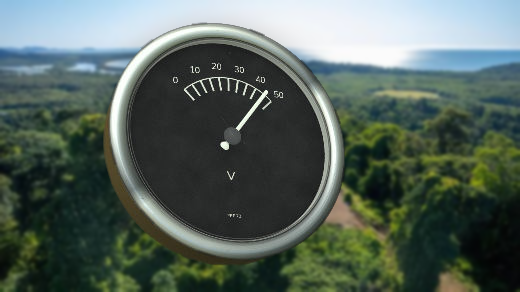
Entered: 45 V
